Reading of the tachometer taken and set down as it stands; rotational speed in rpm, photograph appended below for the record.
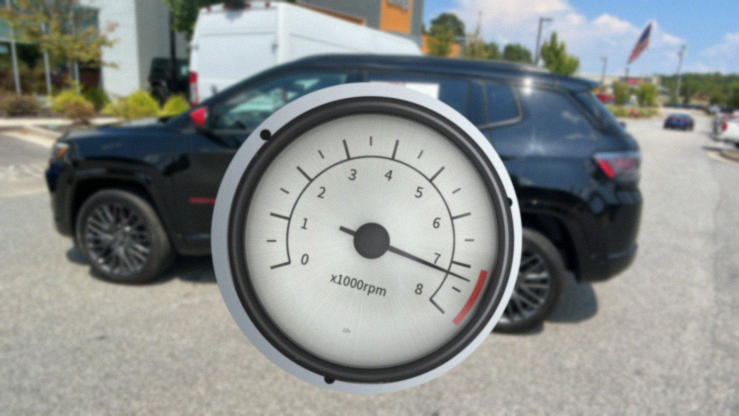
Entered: 7250 rpm
